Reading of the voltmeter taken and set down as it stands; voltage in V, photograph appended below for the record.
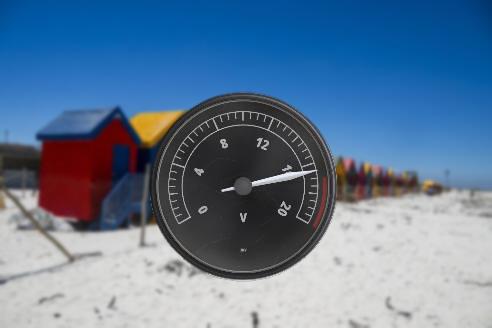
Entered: 16.5 V
